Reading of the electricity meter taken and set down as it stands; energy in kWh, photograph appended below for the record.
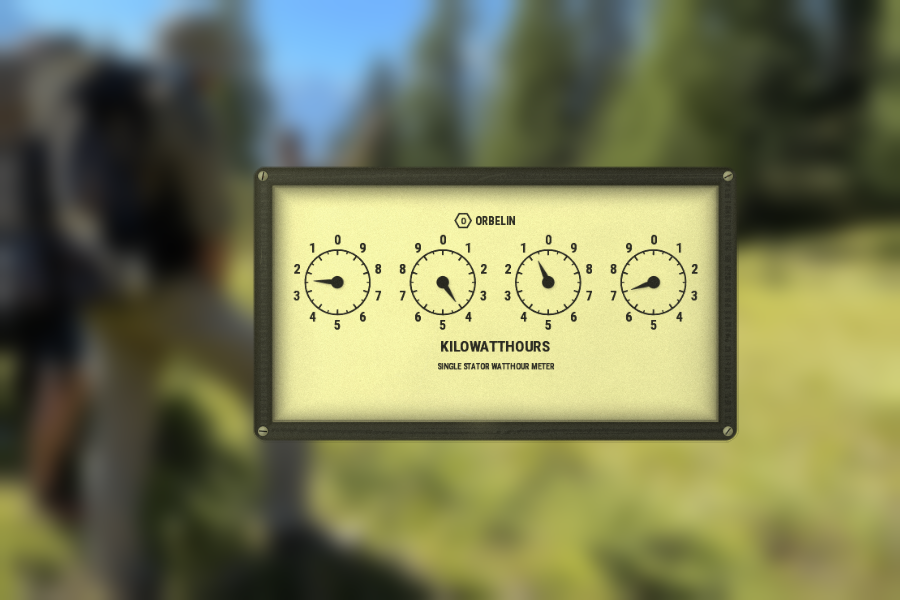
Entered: 2407 kWh
